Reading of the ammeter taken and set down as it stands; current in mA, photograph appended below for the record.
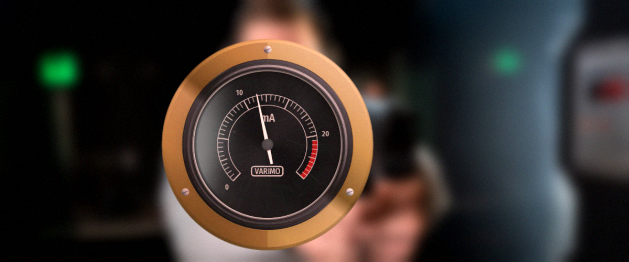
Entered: 11.5 mA
